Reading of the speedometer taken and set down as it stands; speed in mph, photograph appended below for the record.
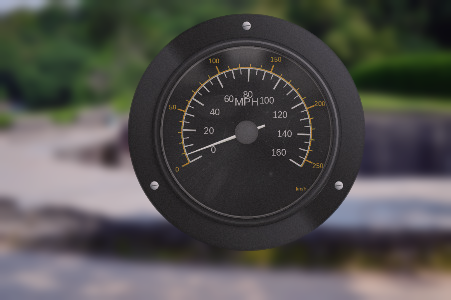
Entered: 5 mph
